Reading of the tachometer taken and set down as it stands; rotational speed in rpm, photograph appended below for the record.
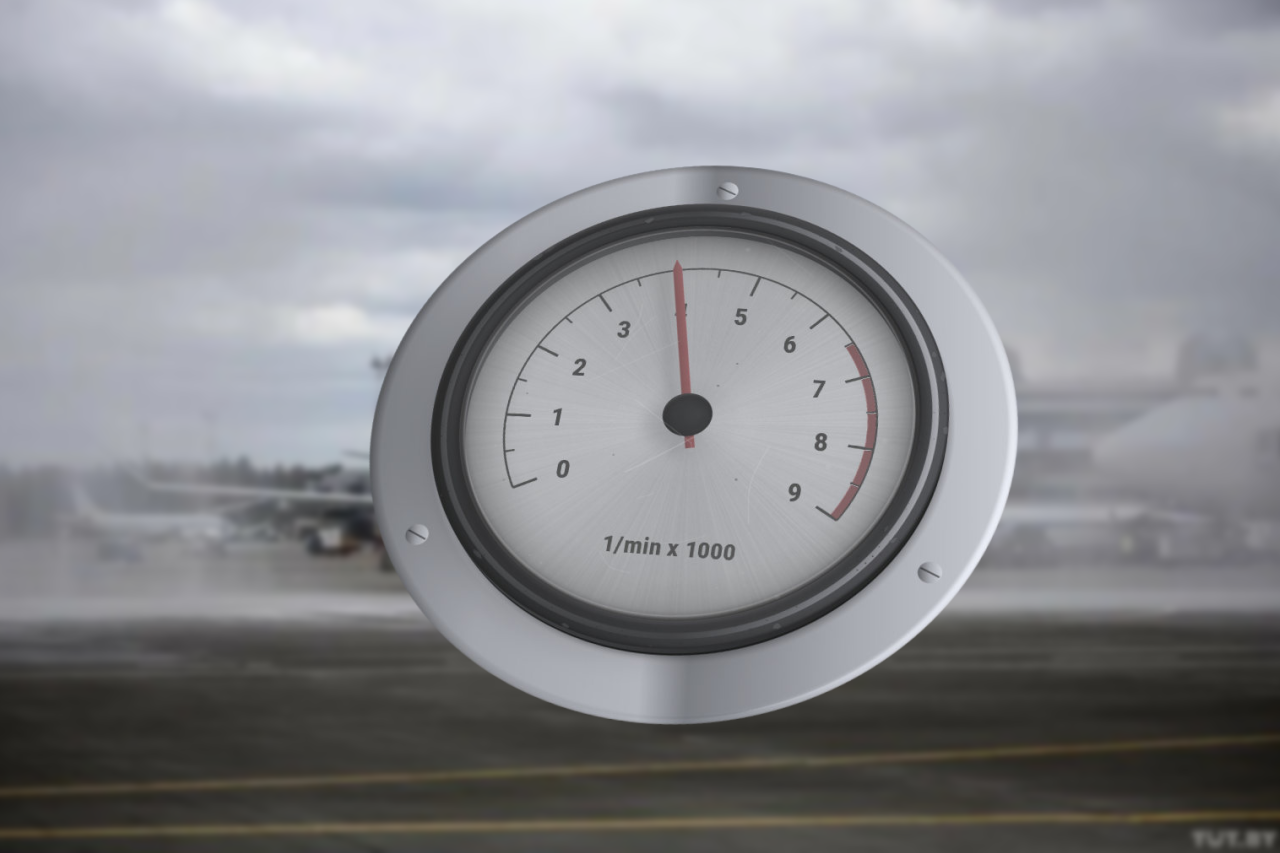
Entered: 4000 rpm
